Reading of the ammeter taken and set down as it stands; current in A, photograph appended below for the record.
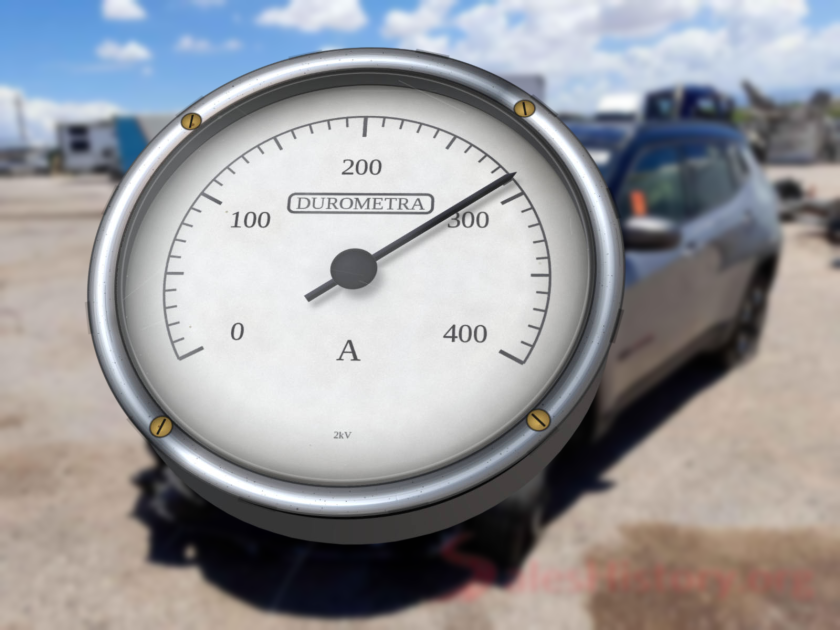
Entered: 290 A
